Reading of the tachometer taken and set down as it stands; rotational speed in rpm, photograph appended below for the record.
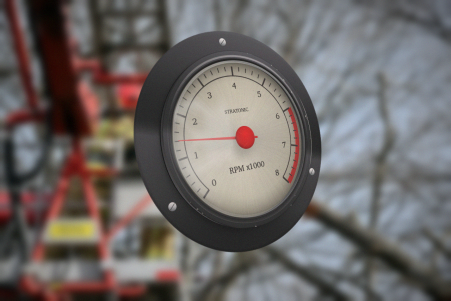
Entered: 1400 rpm
